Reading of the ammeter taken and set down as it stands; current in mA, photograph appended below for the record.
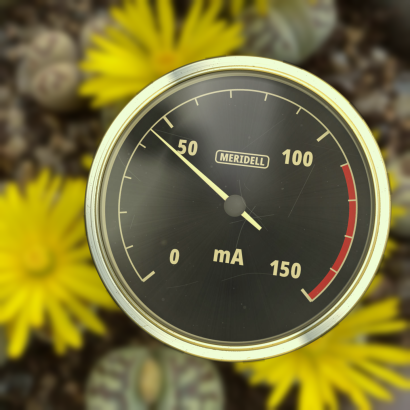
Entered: 45 mA
